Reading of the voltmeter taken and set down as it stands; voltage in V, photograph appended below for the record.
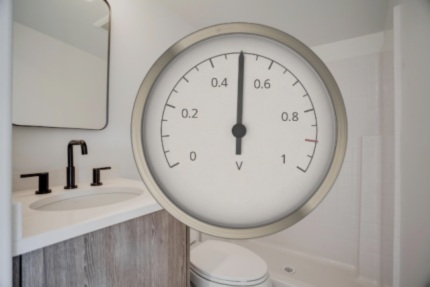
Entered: 0.5 V
